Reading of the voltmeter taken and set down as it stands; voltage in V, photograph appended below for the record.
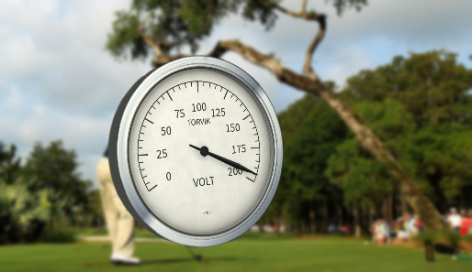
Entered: 195 V
